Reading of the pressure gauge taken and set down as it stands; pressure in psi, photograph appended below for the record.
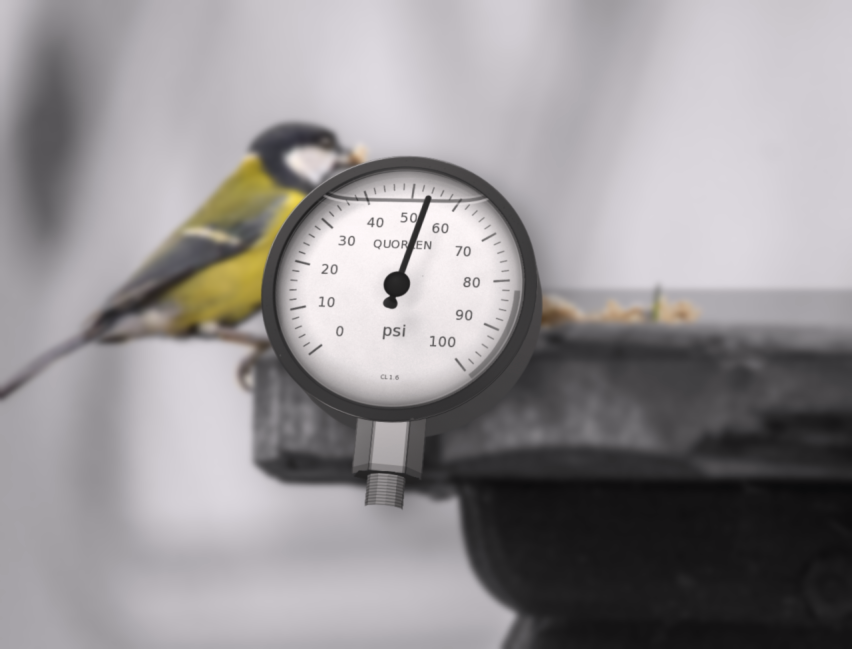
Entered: 54 psi
